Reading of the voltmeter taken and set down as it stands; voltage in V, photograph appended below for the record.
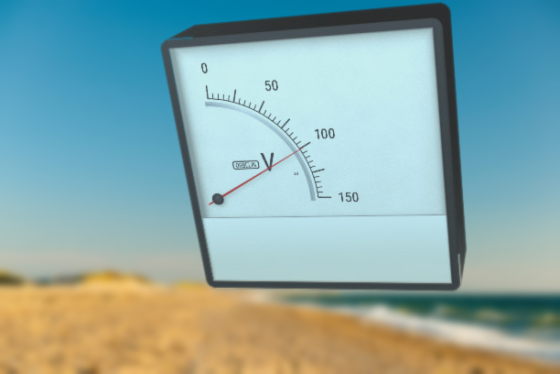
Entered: 100 V
